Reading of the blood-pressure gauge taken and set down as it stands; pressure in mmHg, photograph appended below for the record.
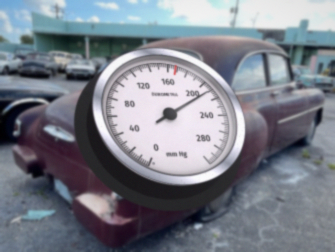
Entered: 210 mmHg
